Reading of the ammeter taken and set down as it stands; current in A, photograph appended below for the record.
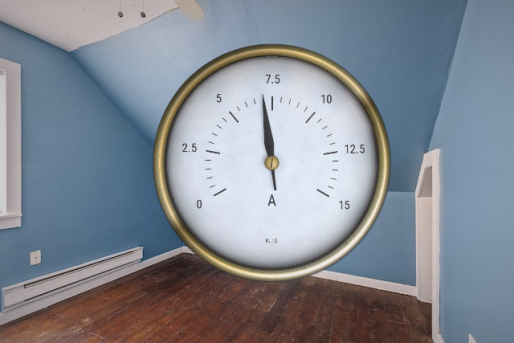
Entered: 7 A
